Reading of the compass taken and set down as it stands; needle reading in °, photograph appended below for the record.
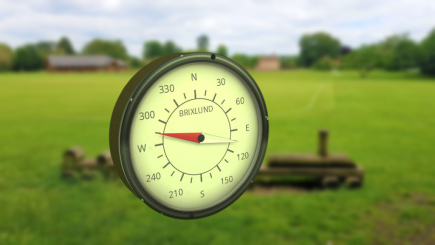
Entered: 285 °
